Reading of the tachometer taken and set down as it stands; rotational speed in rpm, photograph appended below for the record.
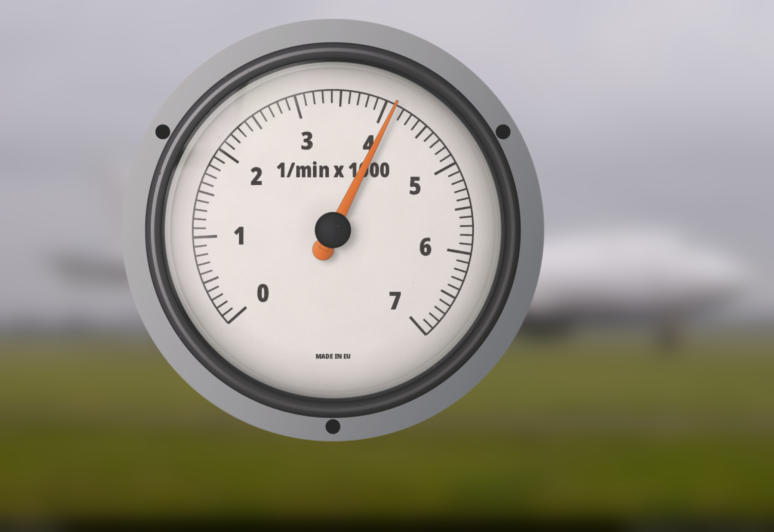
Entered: 4100 rpm
